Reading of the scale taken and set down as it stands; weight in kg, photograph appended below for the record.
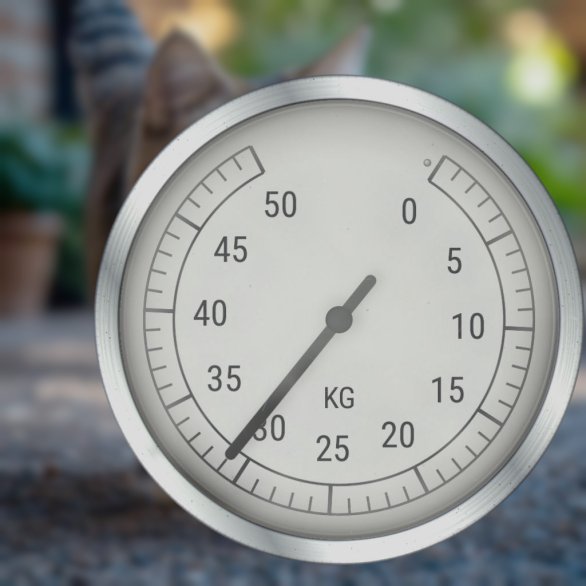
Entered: 31 kg
